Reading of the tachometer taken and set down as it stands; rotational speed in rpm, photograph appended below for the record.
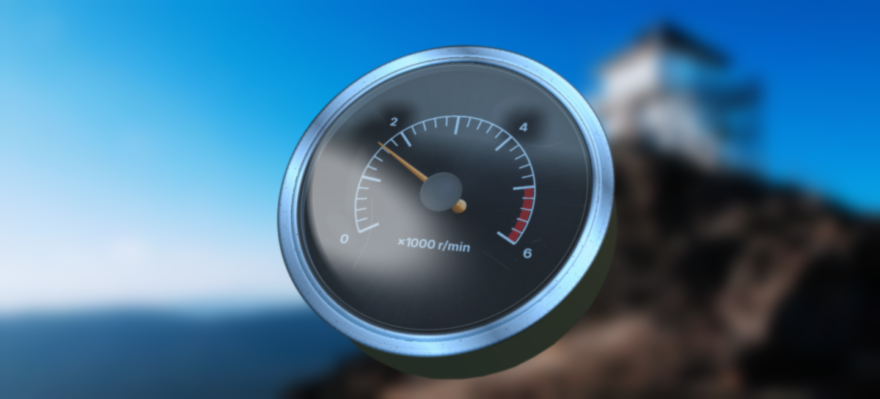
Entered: 1600 rpm
